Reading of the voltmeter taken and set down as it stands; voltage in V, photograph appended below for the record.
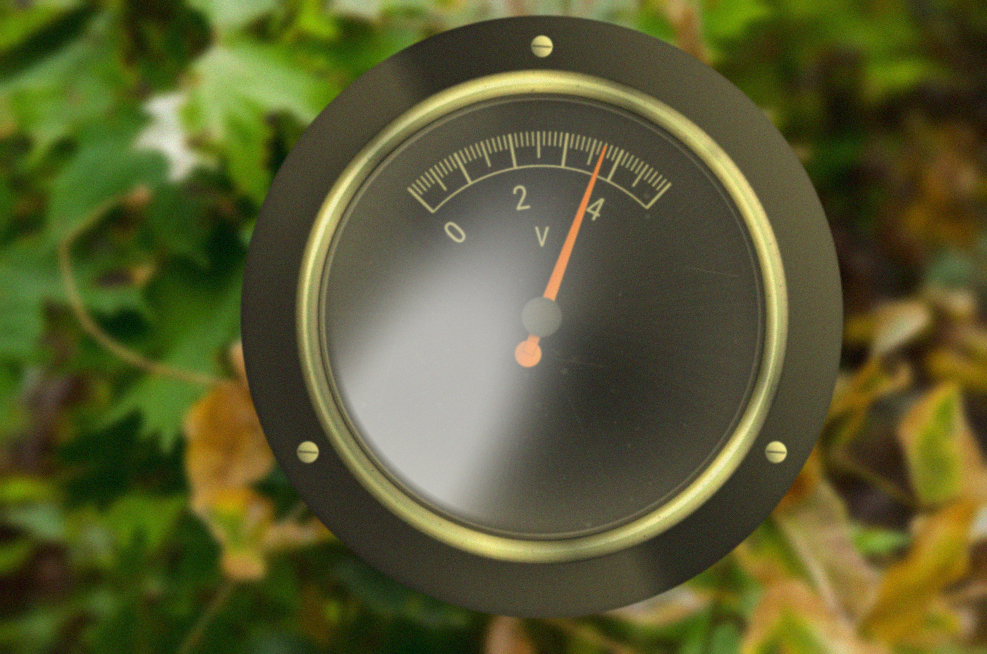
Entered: 3.7 V
